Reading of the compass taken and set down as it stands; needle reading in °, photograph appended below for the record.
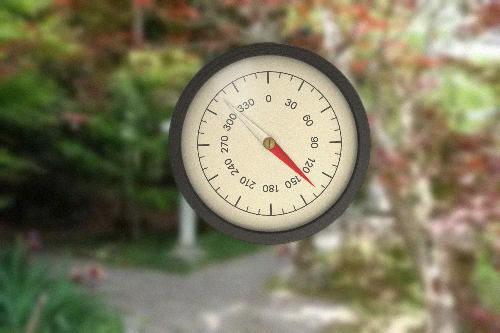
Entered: 135 °
